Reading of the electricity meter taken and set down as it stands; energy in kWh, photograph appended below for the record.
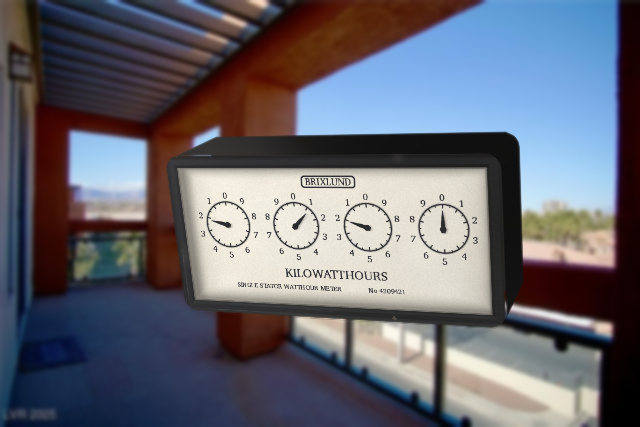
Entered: 2120 kWh
